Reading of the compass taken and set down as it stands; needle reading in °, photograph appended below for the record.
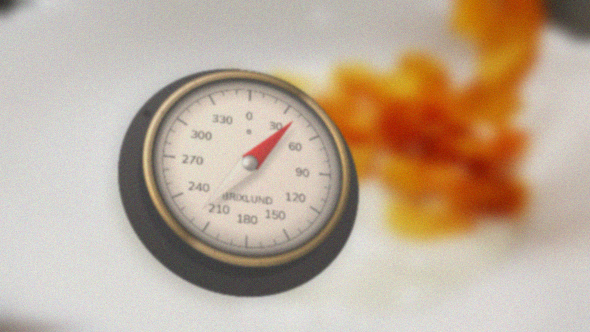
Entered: 40 °
